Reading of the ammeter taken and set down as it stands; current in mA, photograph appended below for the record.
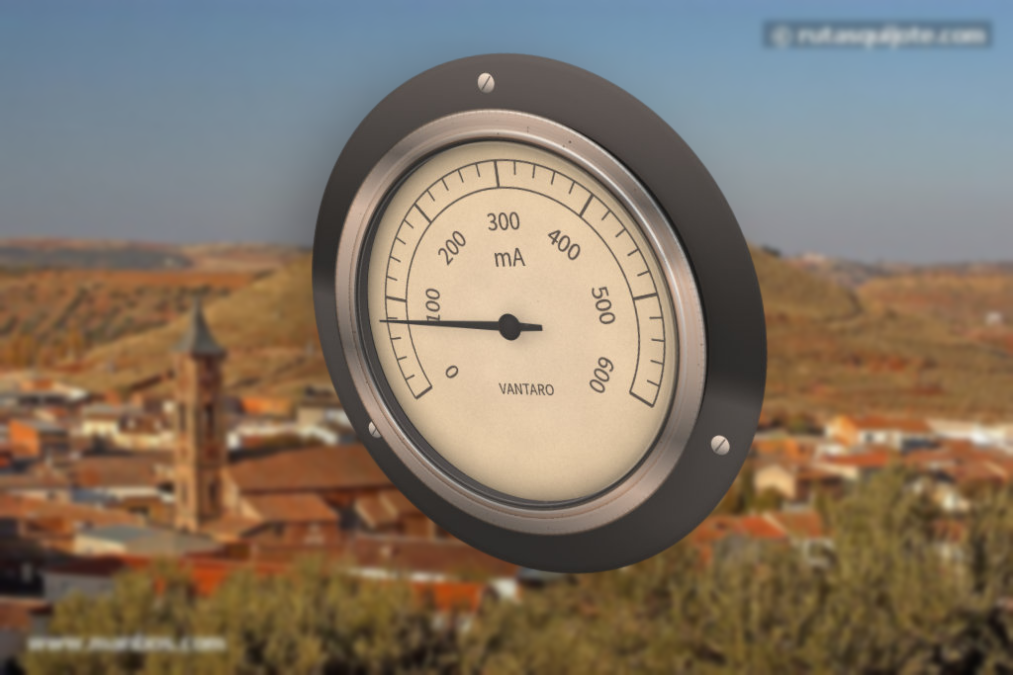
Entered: 80 mA
